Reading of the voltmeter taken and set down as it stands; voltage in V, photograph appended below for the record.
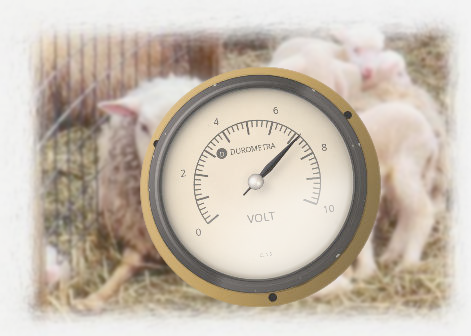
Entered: 7.2 V
